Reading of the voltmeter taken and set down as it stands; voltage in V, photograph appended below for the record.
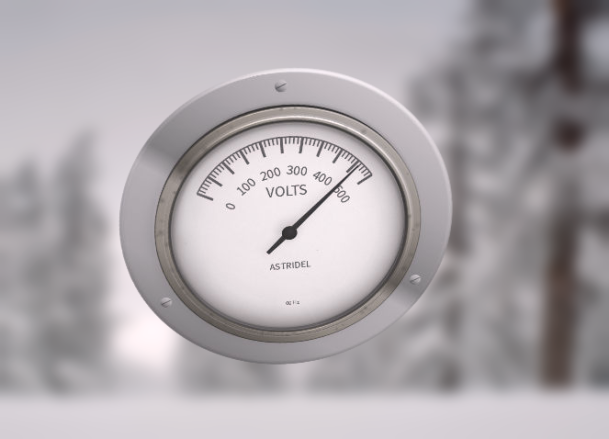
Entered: 450 V
